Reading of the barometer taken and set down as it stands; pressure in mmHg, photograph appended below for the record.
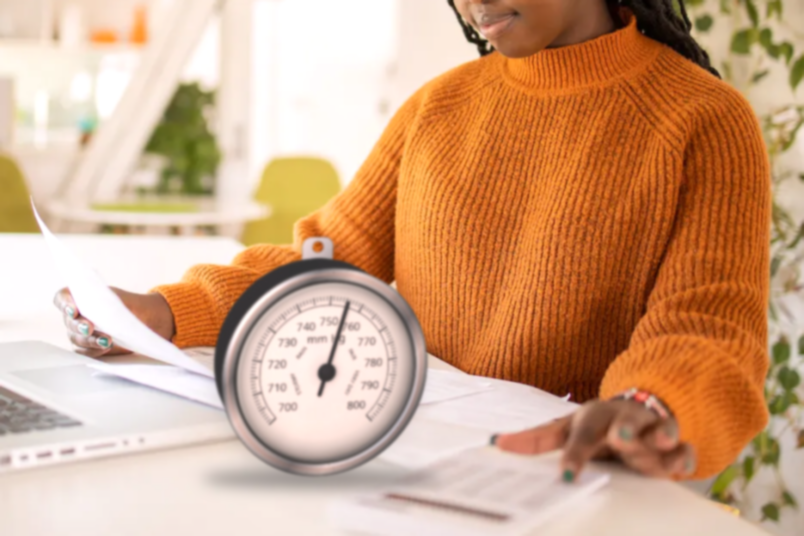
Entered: 755 mmHg
